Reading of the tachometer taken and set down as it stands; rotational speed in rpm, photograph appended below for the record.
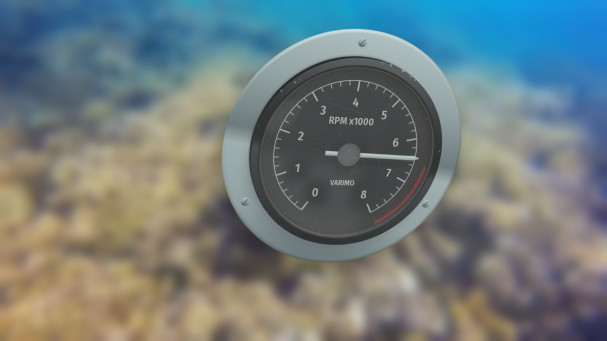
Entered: 6400 rpm
